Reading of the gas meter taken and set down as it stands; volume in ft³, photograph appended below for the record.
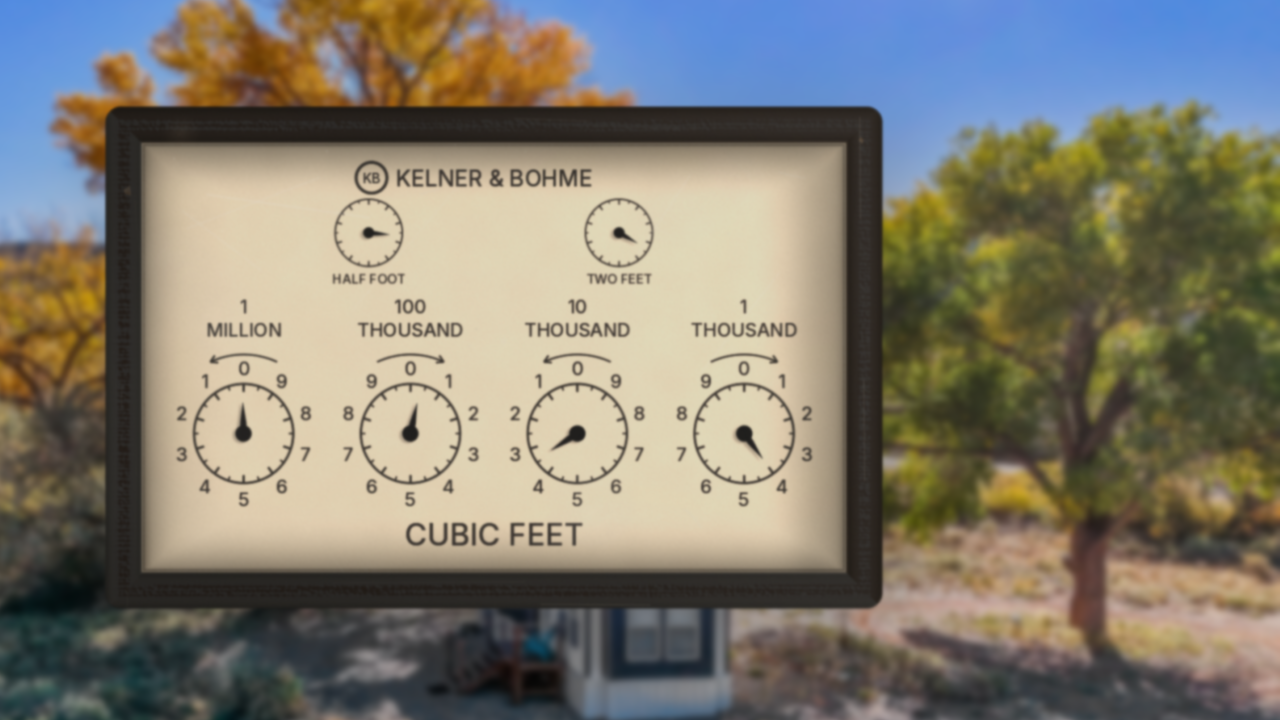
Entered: 3400 ft³
